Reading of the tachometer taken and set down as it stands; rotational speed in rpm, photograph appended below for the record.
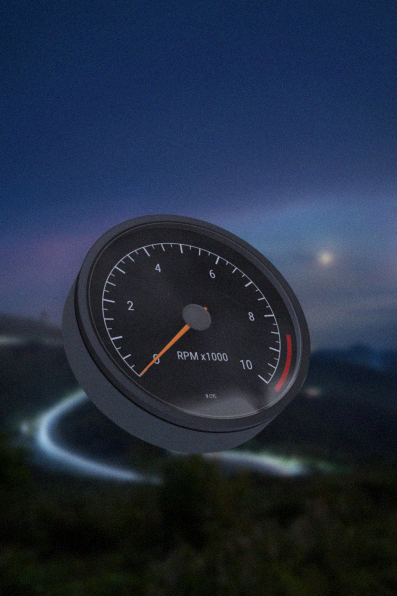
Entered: 0 rpm
